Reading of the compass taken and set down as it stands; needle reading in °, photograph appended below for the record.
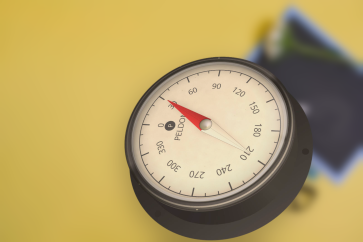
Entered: 30 °
